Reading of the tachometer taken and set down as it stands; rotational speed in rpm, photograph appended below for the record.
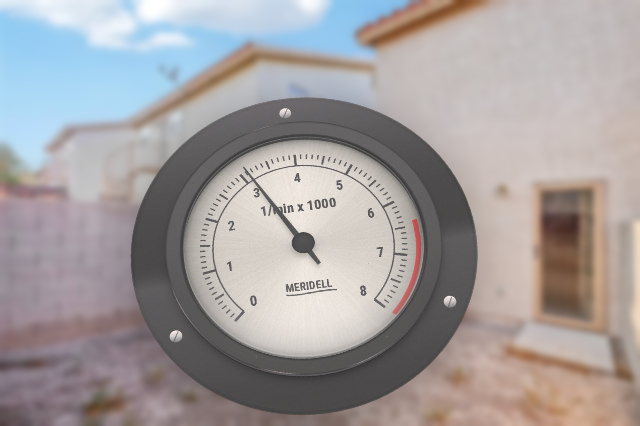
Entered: 3100 rpm
